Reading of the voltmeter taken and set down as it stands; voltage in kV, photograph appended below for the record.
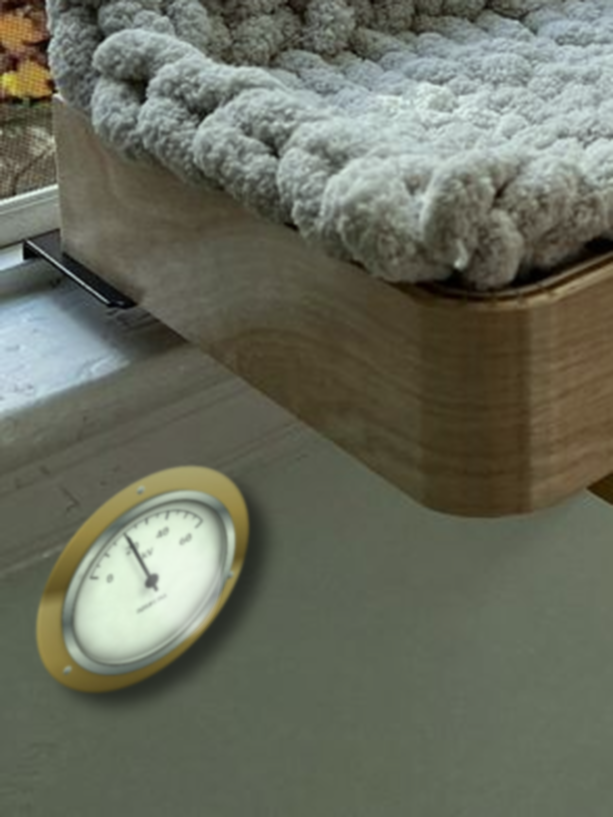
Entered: 20 kV
